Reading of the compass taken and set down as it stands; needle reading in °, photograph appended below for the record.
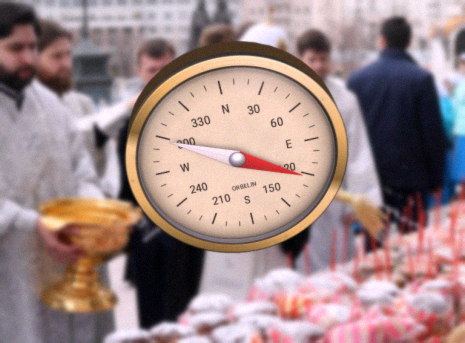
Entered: 120 °
